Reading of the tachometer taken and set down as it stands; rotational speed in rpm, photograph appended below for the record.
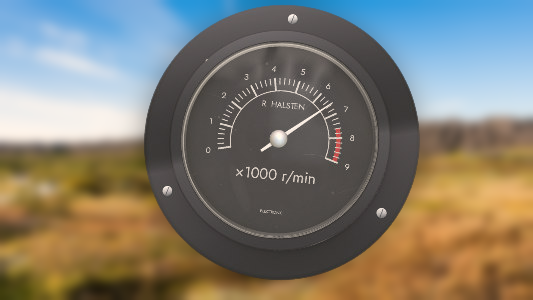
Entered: 6600 rpm
